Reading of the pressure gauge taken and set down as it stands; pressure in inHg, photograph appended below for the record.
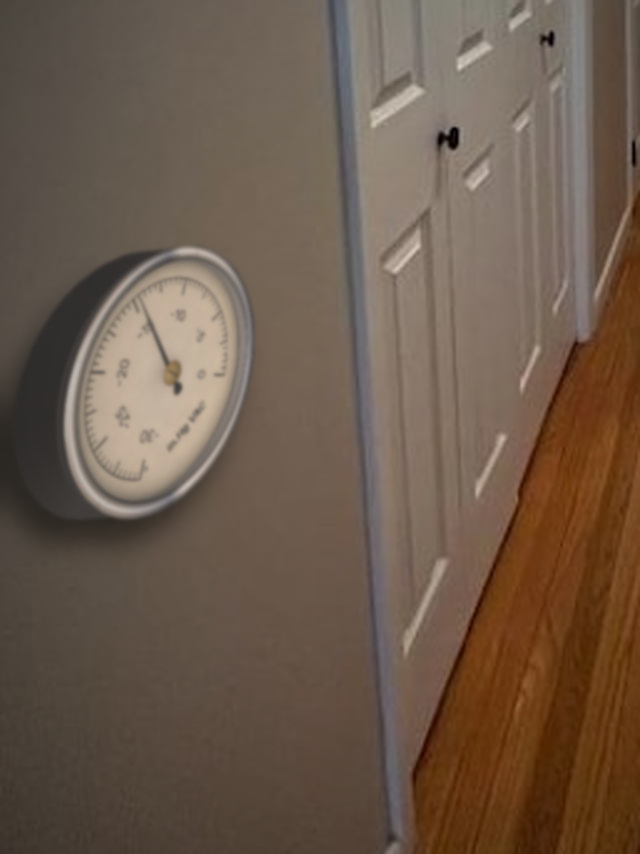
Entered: -15 inHg
